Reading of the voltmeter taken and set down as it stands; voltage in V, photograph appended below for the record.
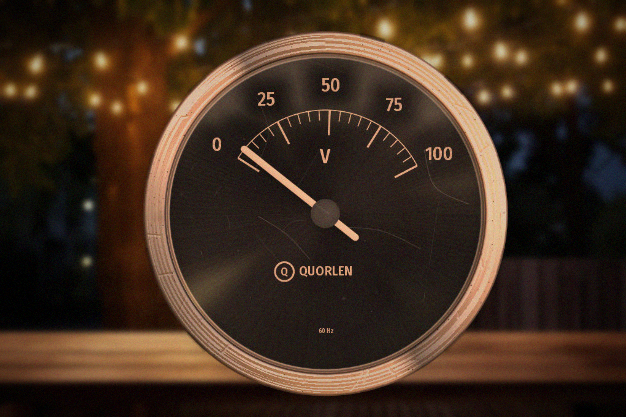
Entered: 5 V
